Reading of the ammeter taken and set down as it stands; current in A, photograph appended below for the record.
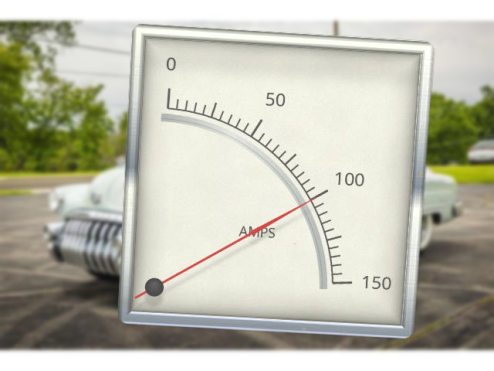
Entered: 100 A
